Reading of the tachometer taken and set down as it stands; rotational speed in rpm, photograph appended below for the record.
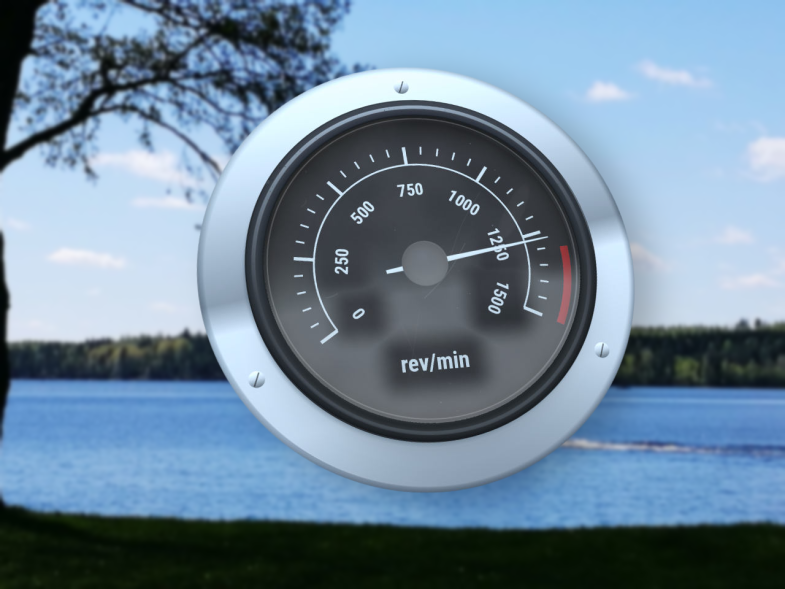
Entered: 1275 rpm
